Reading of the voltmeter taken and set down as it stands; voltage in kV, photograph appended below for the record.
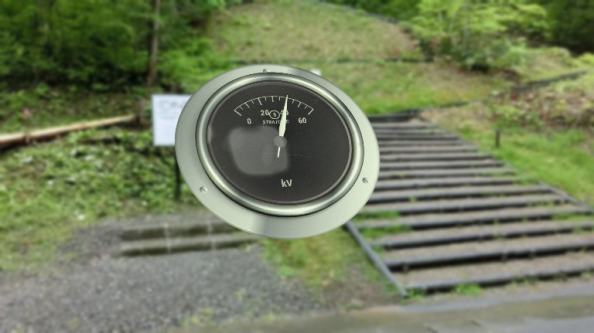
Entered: 40 kV
